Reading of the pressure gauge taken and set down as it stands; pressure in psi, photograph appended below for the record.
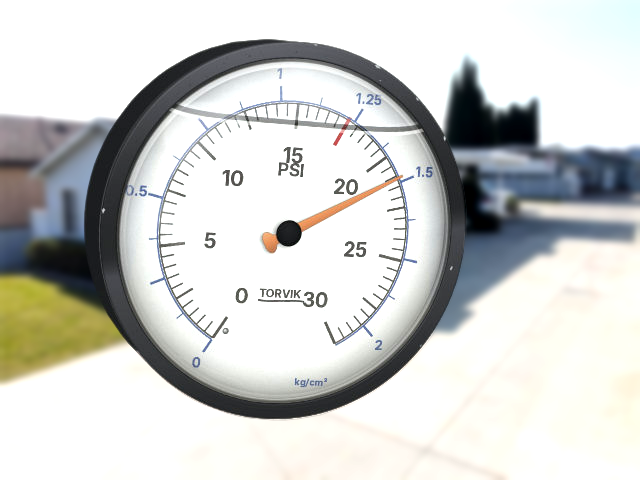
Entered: 21 psi
